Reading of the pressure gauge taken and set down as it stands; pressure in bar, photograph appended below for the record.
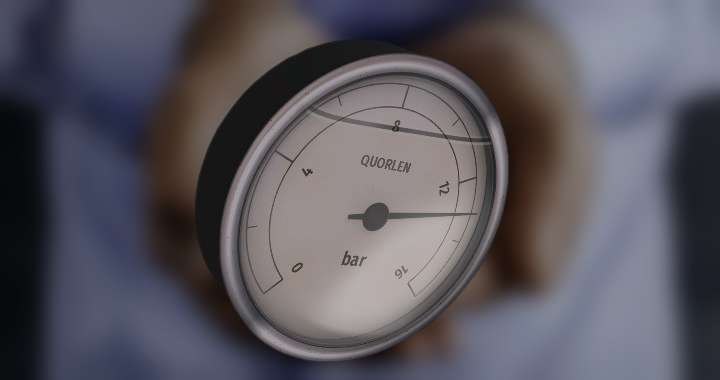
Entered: 13 bar
